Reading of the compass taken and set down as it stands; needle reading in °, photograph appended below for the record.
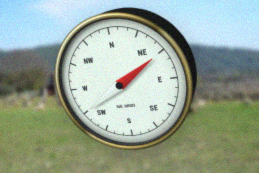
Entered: 60 °
